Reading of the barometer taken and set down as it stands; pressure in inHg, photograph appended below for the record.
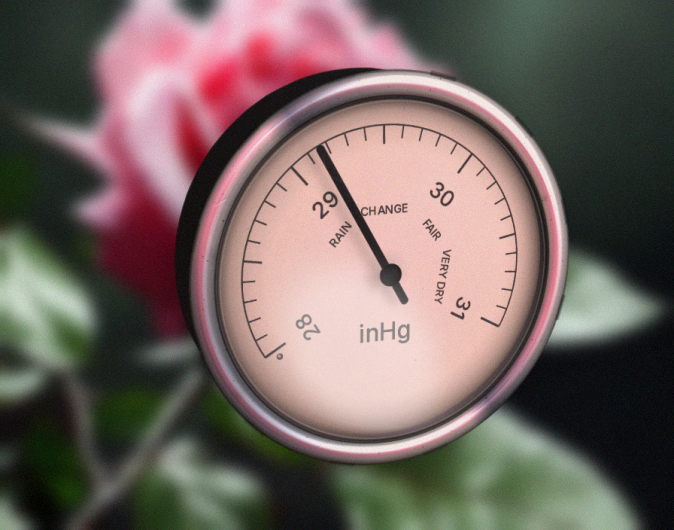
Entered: 29.15 inHg
